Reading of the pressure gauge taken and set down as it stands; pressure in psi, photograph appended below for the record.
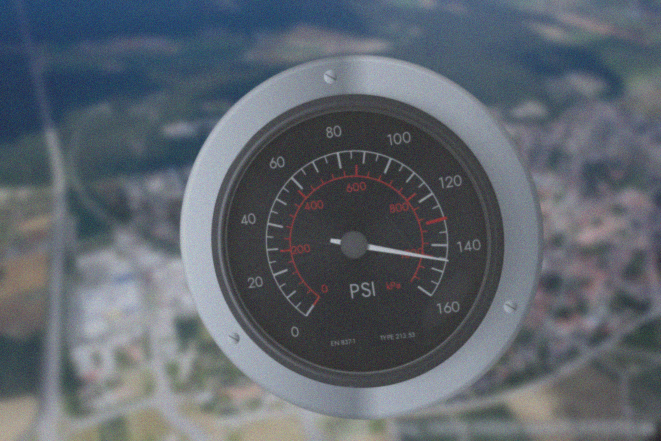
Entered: 145 psi
